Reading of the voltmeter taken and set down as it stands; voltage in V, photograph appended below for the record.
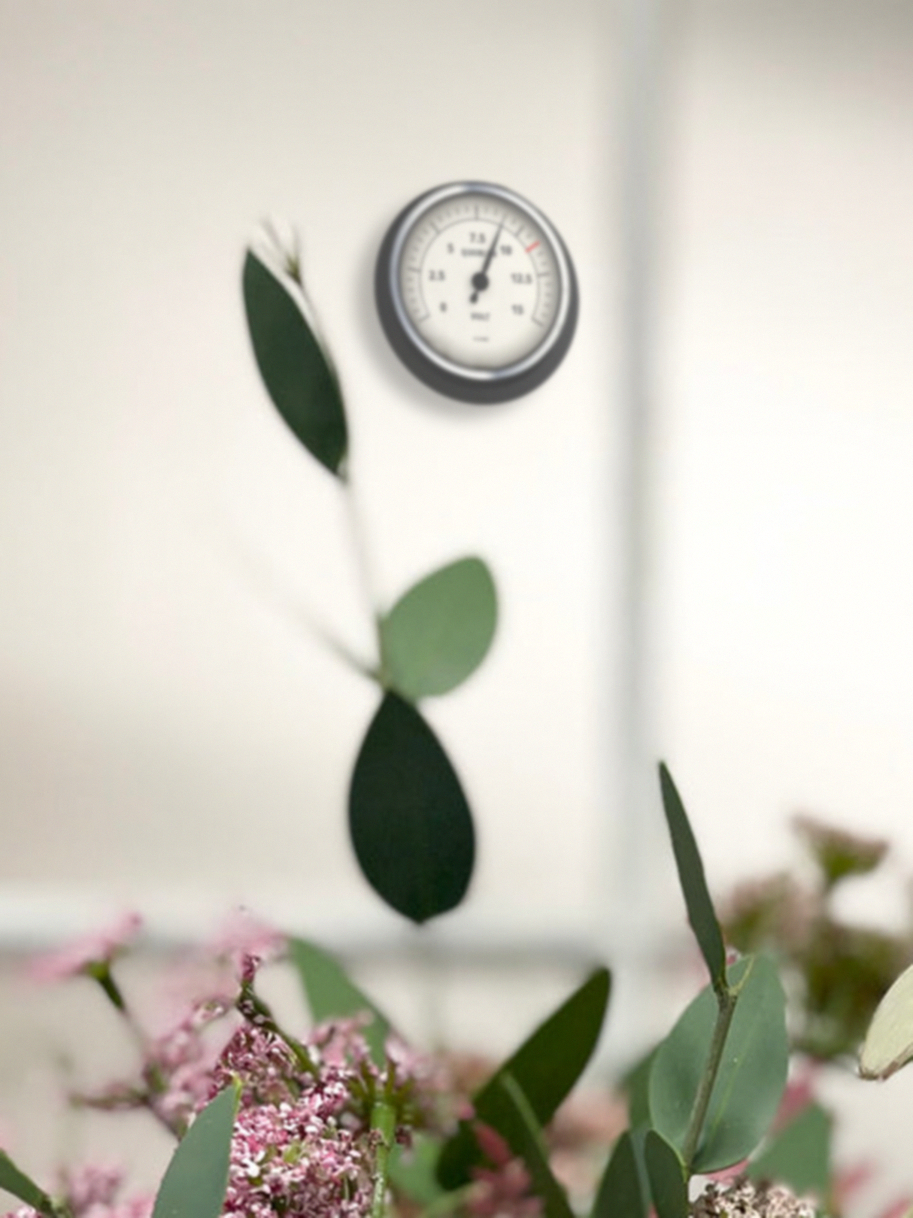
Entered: 9 V
